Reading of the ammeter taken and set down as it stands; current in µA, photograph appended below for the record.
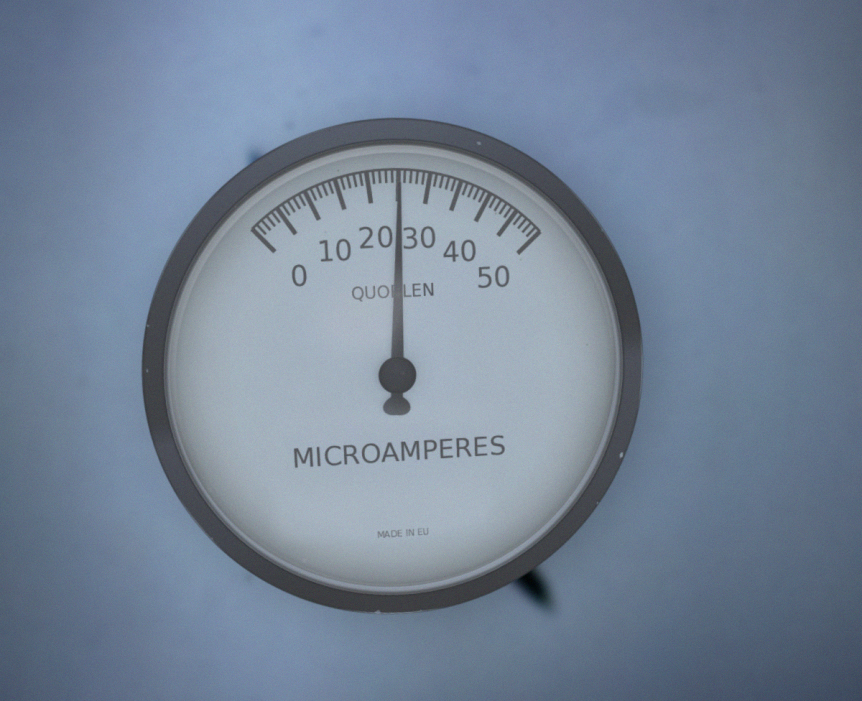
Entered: 25 µA
